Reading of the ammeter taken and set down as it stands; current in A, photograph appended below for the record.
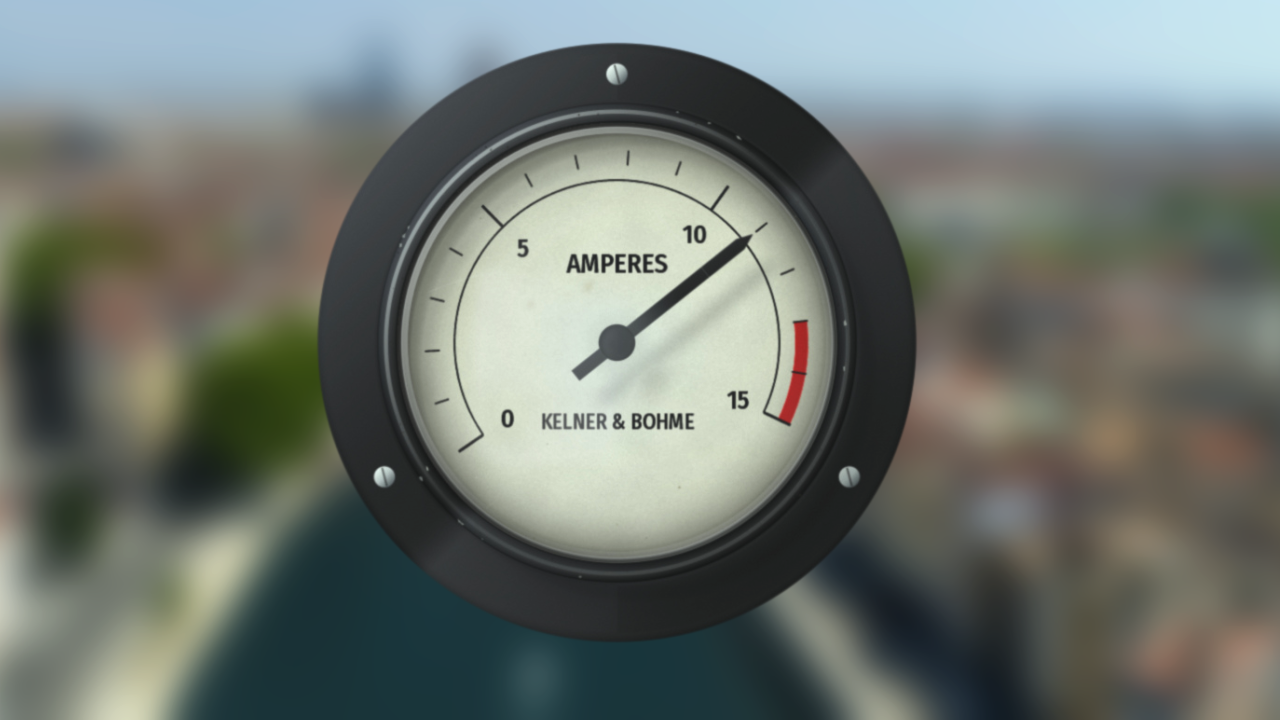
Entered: 11 A
